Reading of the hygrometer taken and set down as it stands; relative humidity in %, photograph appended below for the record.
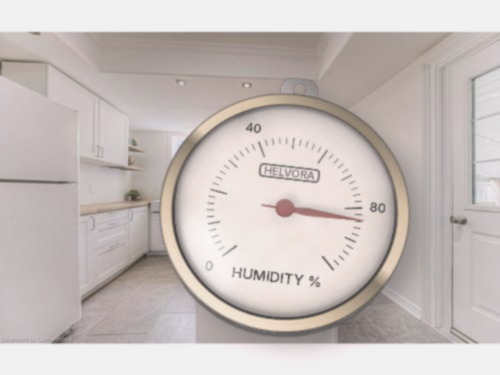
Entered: 84 %
